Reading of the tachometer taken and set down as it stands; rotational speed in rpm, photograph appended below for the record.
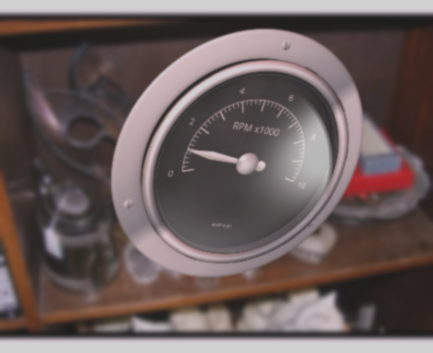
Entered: 1000 rpm
